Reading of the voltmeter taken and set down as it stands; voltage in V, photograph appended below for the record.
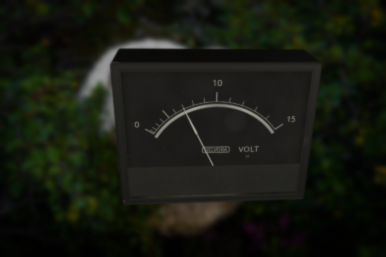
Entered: 7 V
